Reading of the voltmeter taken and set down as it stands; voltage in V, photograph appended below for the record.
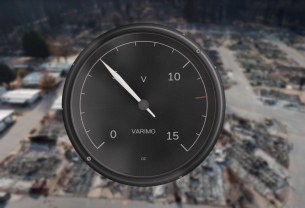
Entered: 5 V
